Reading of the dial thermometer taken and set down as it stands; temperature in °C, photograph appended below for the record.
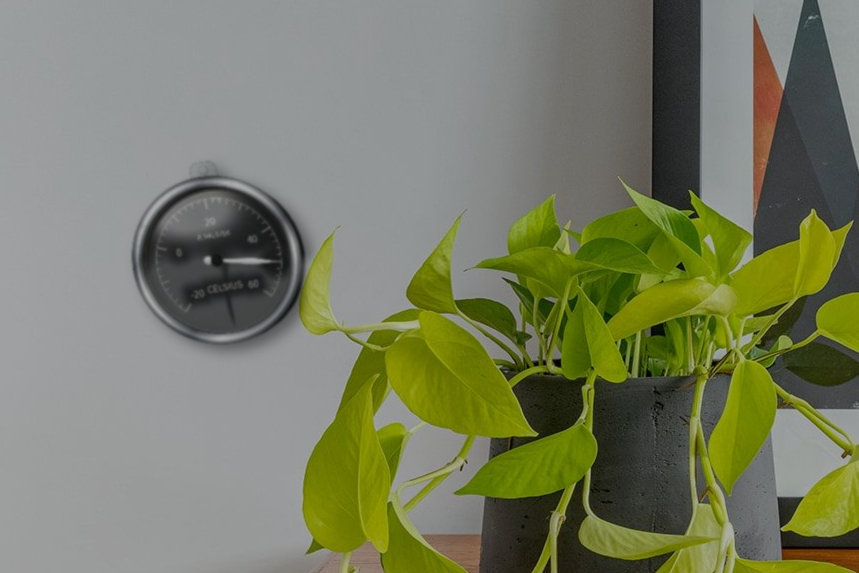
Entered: 50 °C
